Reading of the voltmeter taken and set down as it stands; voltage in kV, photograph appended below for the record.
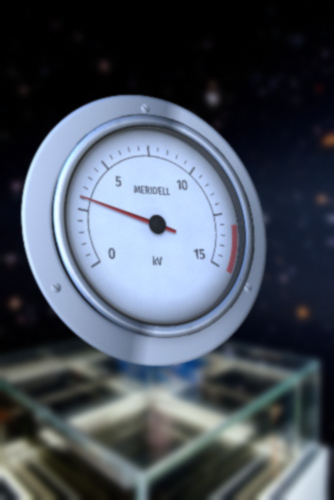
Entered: 3 kV
